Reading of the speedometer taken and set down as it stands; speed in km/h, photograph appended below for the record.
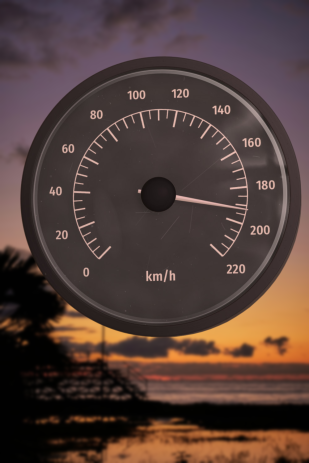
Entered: 192.5 km/h
